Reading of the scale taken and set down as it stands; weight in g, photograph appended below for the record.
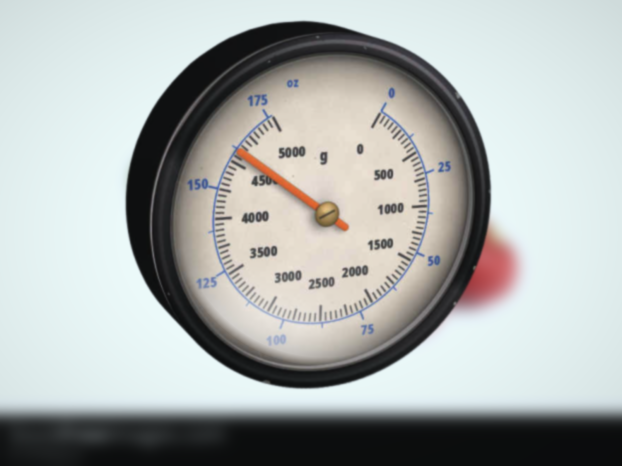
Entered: 4600 g
